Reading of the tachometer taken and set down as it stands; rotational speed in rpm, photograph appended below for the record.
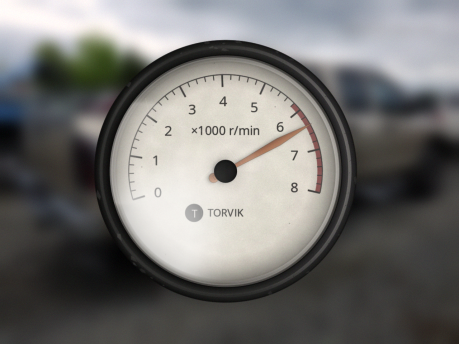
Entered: 6400 rpm
